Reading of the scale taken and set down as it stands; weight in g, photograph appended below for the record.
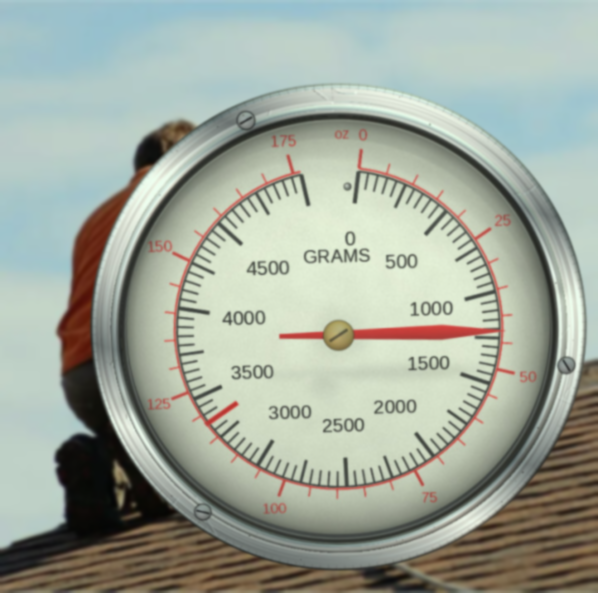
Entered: 1200 g
